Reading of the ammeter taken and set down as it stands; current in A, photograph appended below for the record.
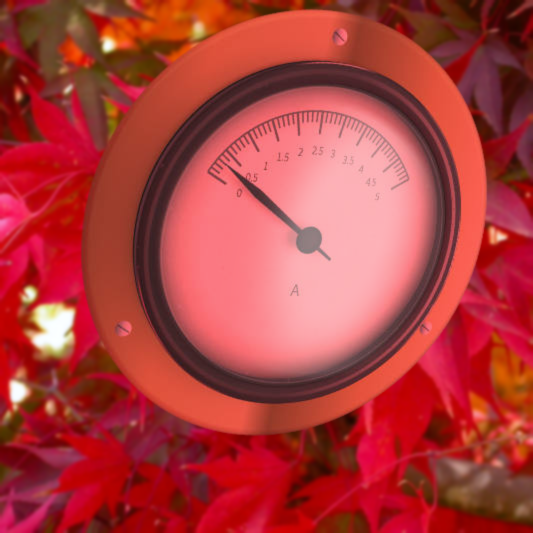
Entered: 0.3 A
